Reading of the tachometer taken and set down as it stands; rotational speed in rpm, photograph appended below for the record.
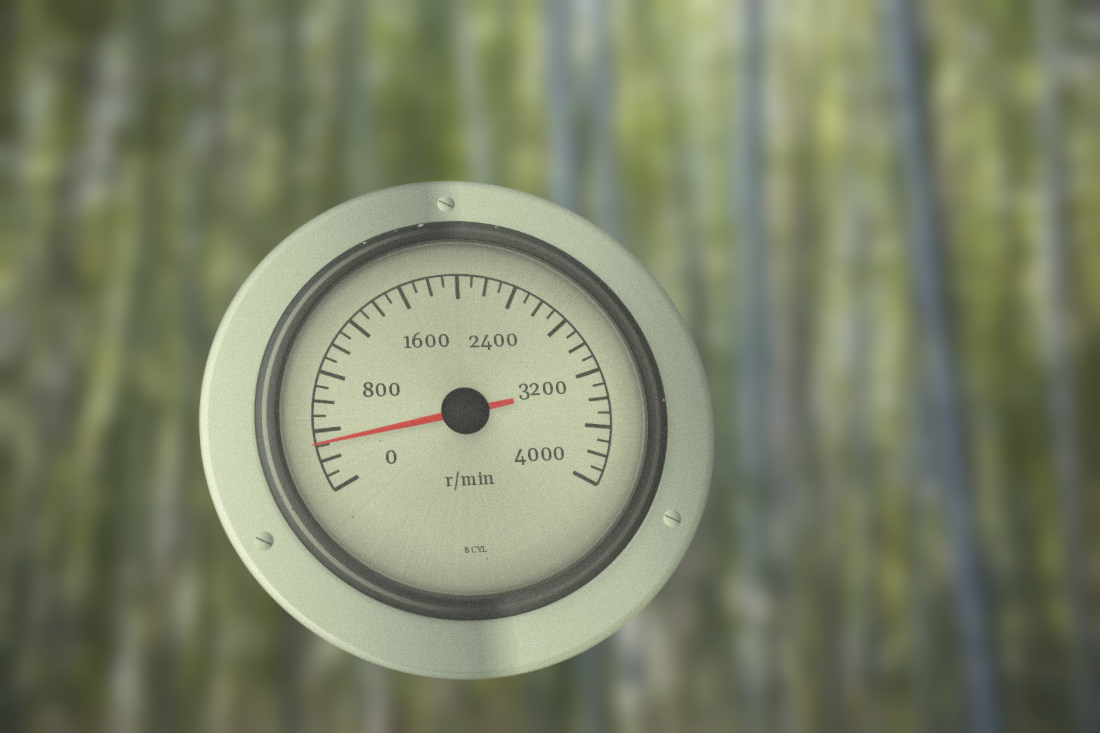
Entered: 300 rpm
